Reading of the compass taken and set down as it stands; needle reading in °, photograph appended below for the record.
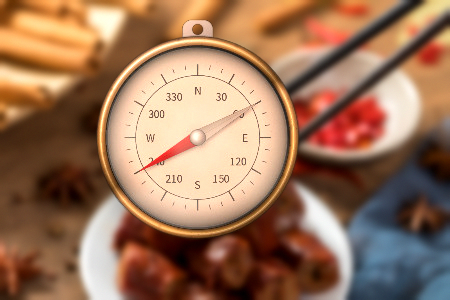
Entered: 240 °
